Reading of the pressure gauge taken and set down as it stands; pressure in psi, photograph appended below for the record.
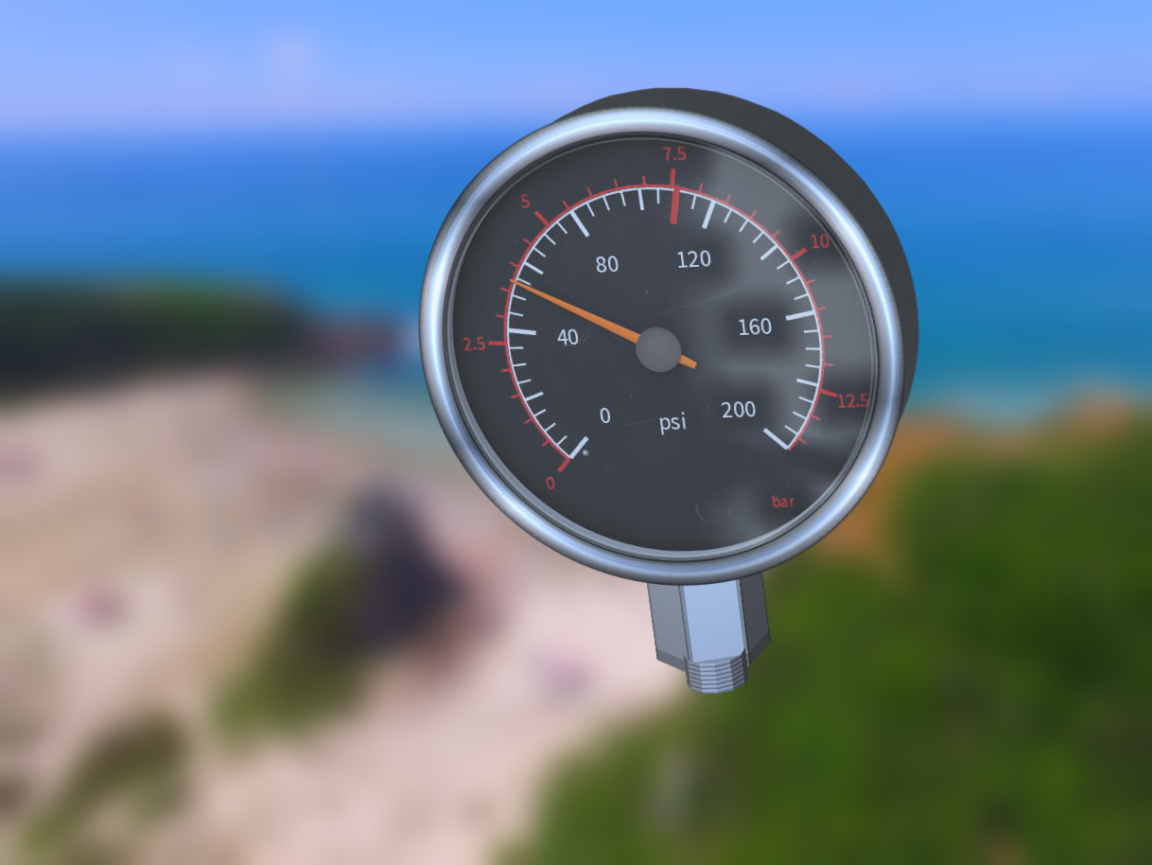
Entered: 55 psi
